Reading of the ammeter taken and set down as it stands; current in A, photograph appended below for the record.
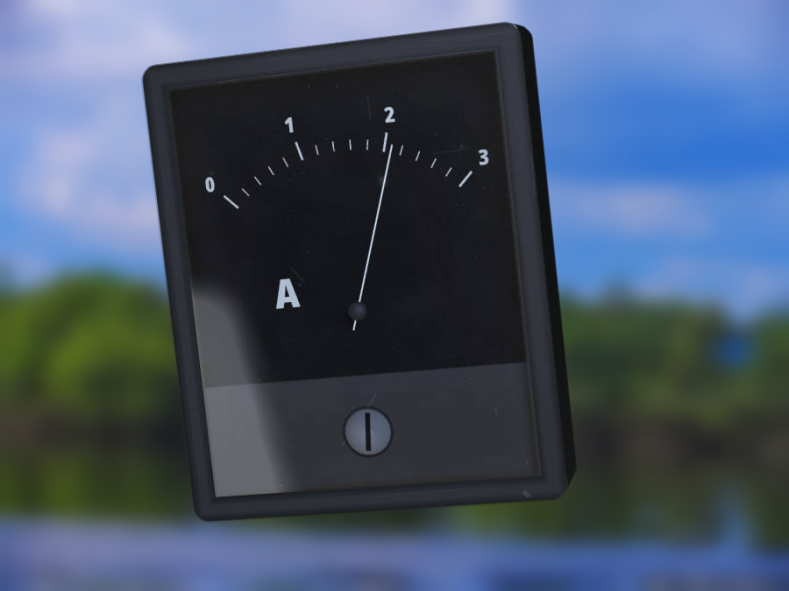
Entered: 2.1 A
